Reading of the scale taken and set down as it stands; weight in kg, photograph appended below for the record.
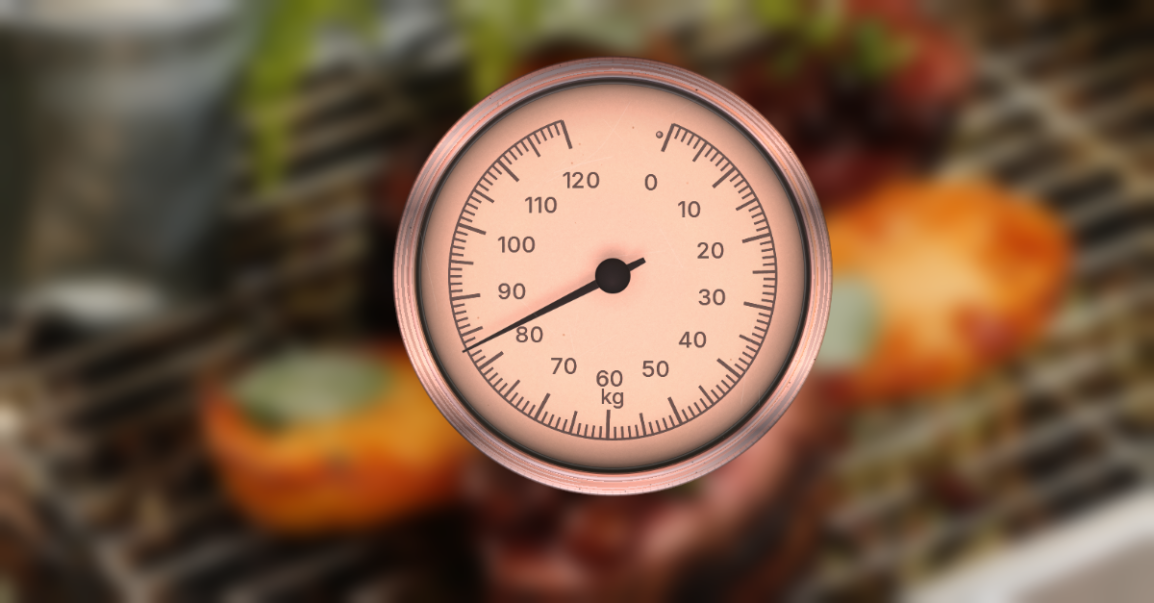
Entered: 83 kg
